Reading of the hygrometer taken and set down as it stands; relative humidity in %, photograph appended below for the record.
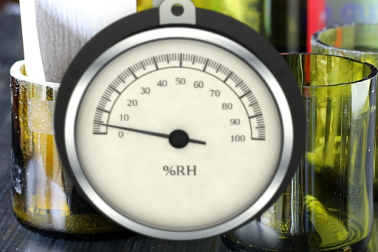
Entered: 5 %
